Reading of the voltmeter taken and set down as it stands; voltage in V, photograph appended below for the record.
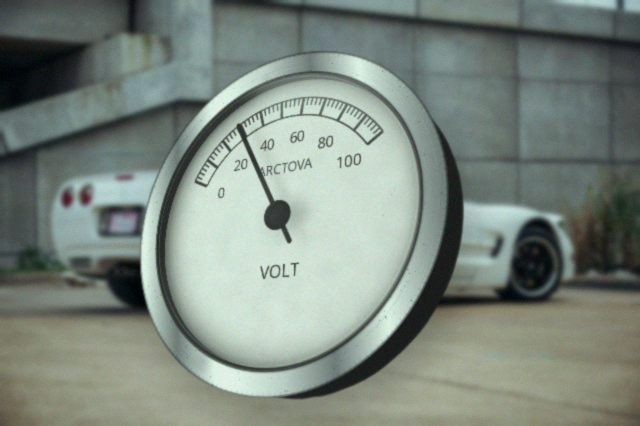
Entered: 30 V
